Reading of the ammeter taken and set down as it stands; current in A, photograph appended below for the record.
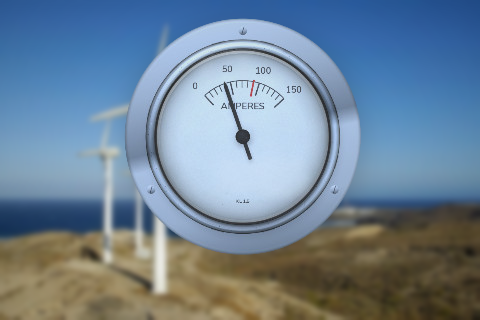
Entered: 40 A
